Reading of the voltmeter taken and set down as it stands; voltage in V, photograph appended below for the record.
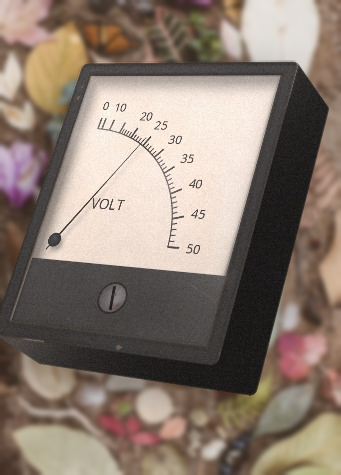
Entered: 25 V
